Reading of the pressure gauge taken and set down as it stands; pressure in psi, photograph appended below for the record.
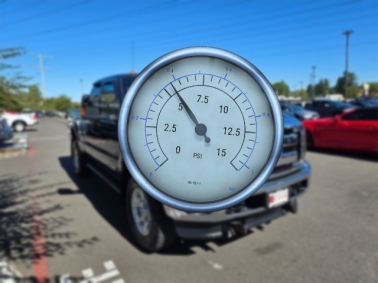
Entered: 5.5 psi
